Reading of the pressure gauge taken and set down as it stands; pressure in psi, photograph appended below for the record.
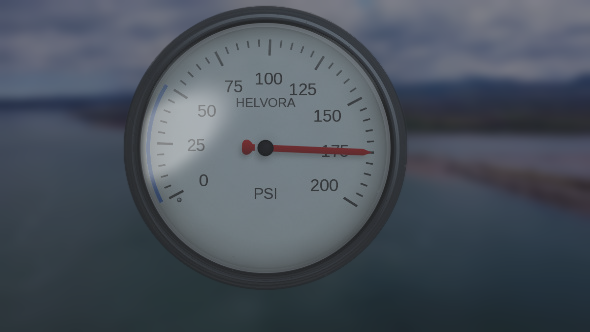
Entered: 175 psi
